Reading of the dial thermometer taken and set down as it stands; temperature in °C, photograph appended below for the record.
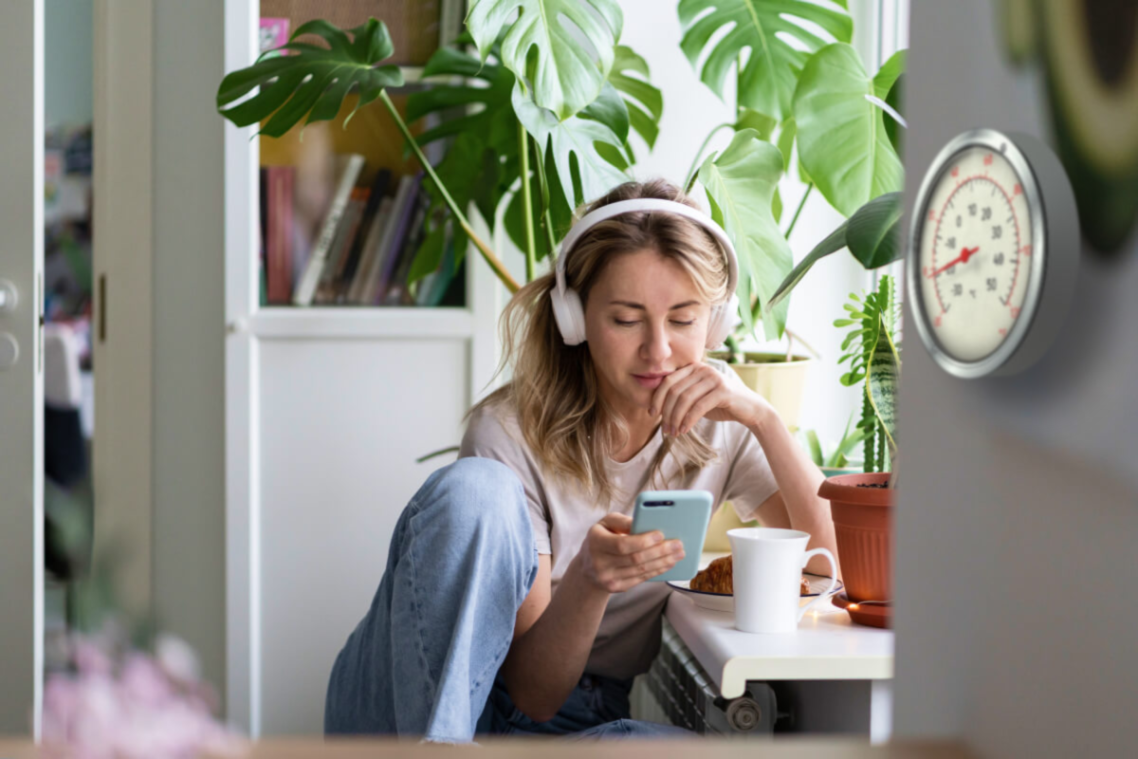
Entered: -20 °C
